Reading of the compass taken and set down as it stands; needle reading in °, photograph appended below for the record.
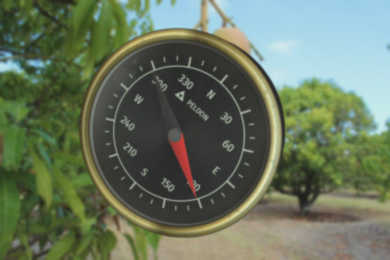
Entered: 120 °
